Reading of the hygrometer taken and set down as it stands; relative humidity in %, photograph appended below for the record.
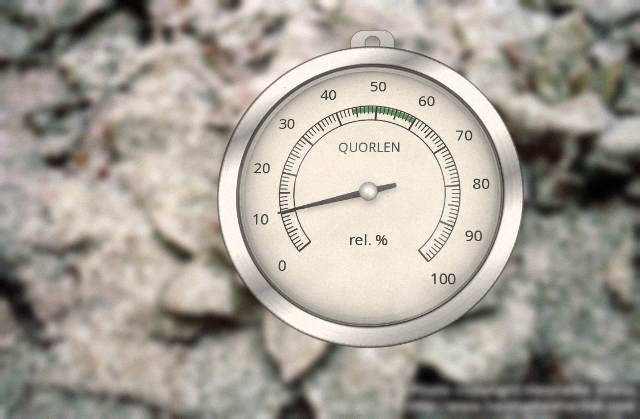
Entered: 10 %
